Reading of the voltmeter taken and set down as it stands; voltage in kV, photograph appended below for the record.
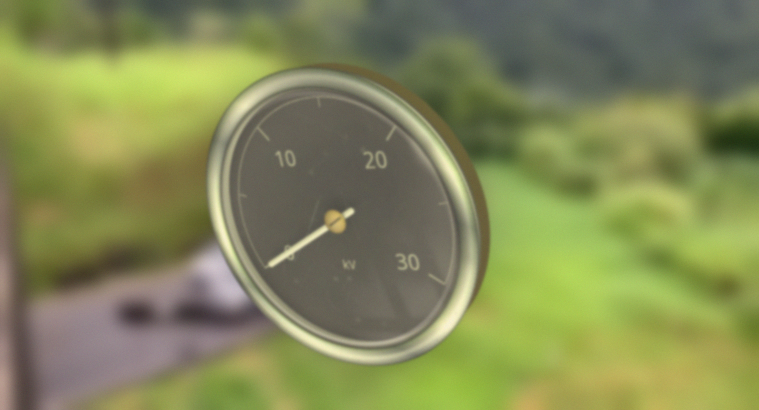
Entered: 0 kV
